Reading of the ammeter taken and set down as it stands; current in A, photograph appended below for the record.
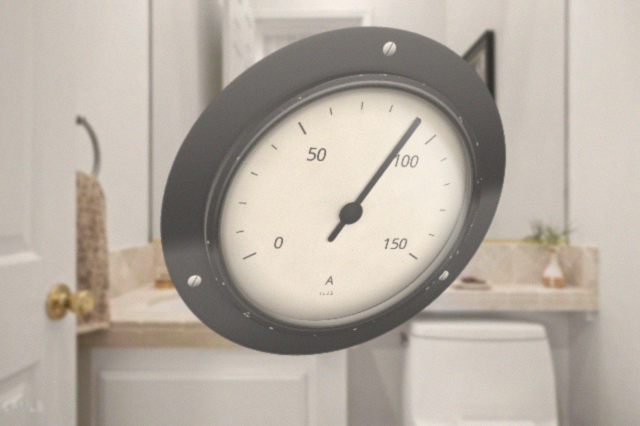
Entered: 90 A
